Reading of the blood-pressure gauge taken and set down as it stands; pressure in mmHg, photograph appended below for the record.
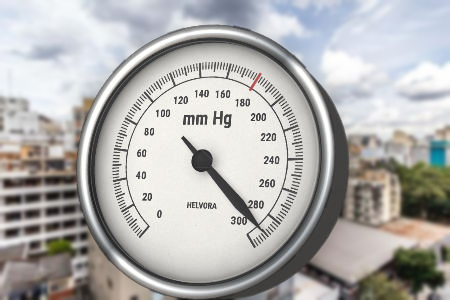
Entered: 290 mmHg
